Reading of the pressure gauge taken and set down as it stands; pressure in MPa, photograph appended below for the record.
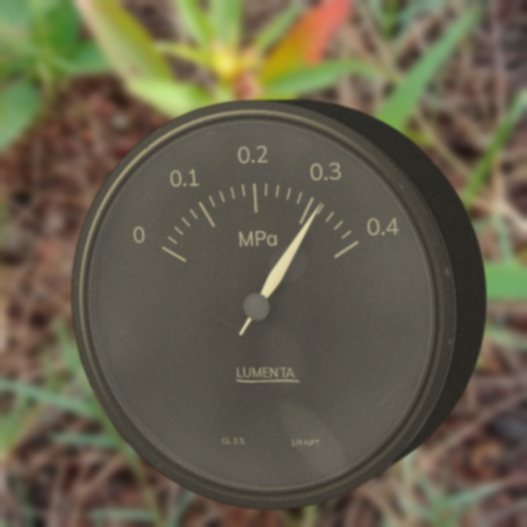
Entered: 0.32 MPa
